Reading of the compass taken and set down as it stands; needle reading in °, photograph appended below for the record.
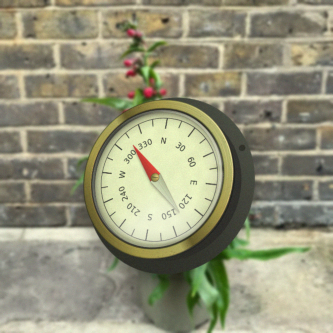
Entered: 315 °
